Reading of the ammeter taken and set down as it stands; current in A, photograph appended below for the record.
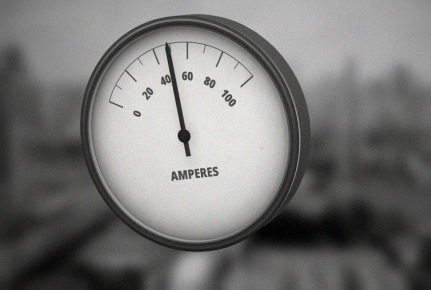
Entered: 50 A
